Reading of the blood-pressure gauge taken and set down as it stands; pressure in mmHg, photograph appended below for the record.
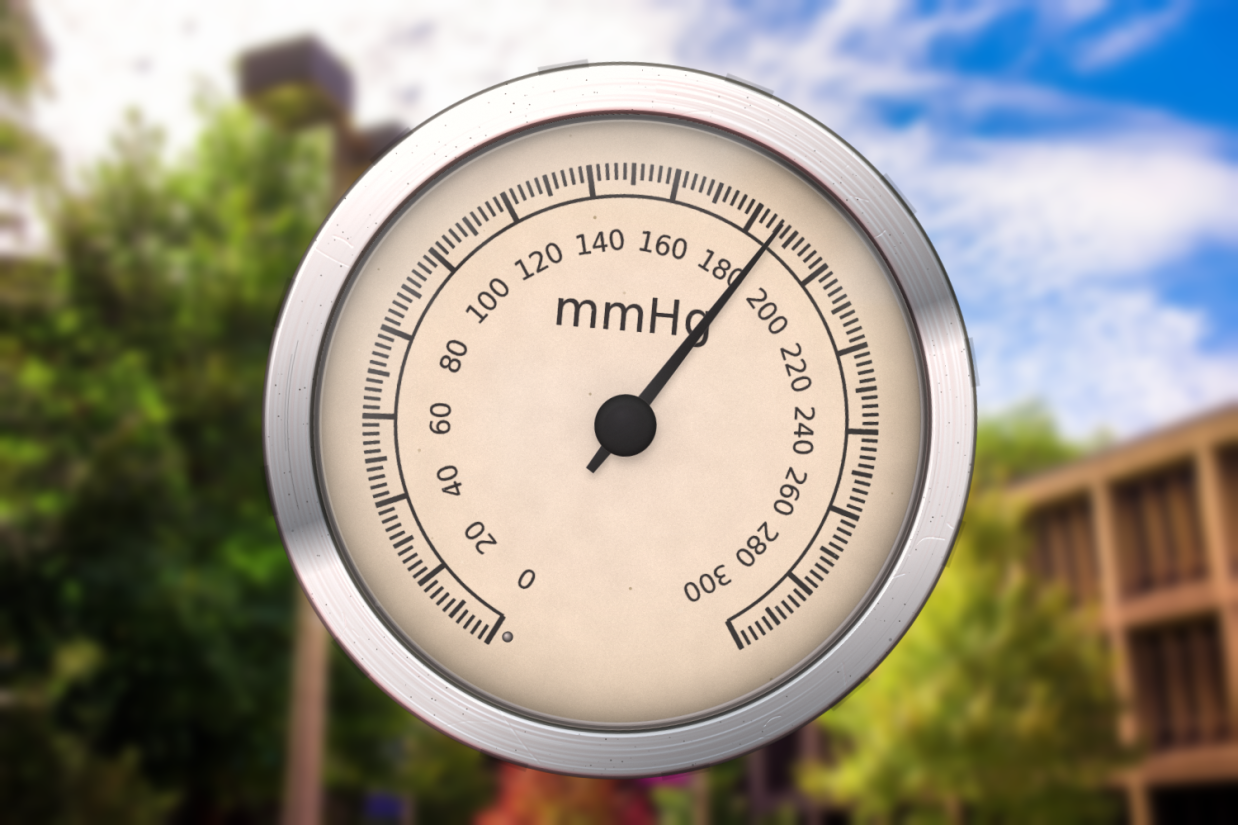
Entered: 186 mmHg
